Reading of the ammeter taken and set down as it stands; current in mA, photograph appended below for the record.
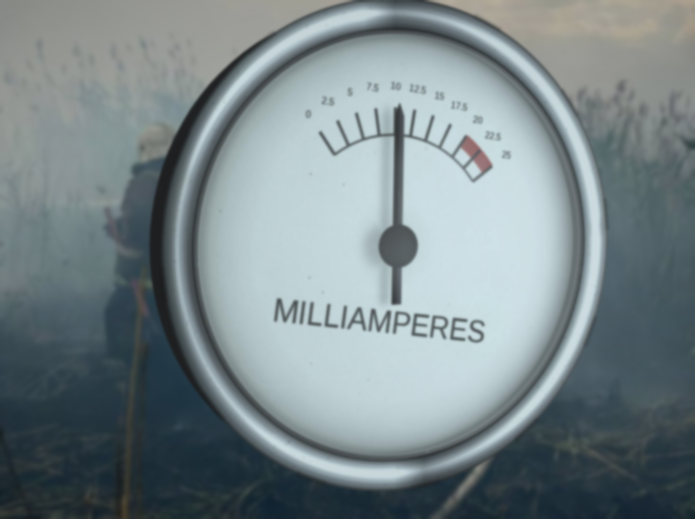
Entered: 10 mA
